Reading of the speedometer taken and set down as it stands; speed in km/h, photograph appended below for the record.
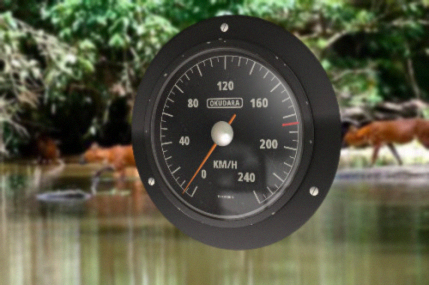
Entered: 5 km/h
